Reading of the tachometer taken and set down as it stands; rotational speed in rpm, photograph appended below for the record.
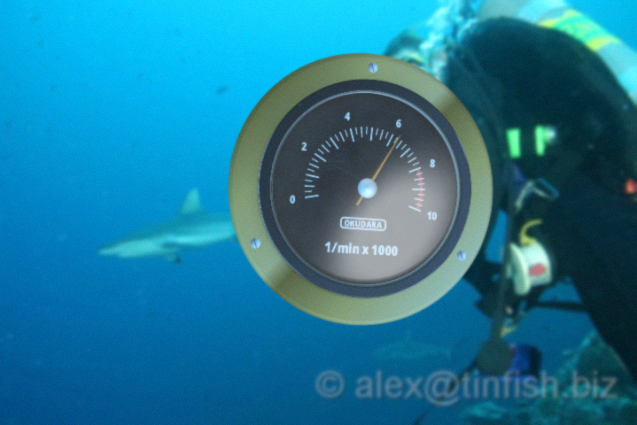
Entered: 6250 rpm
